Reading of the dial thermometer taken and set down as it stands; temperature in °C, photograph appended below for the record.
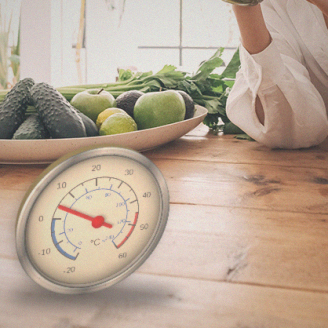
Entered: 5 °C
